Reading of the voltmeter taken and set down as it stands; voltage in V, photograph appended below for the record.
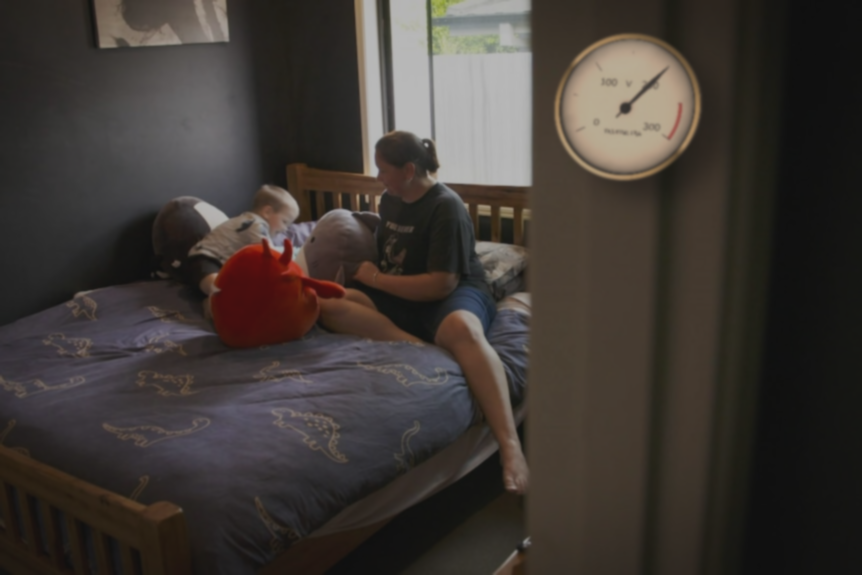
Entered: 200 V
